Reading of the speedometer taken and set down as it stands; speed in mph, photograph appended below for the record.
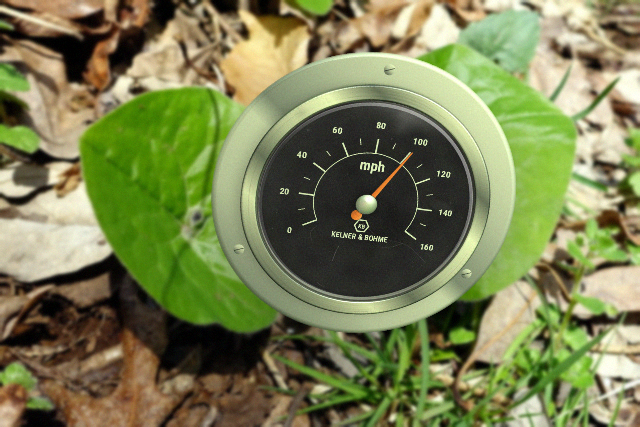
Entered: 100 mph
